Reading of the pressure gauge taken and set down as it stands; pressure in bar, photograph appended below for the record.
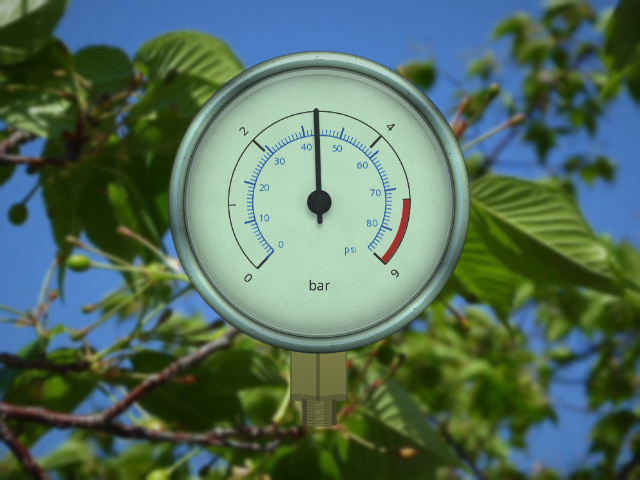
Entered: 3 bar
